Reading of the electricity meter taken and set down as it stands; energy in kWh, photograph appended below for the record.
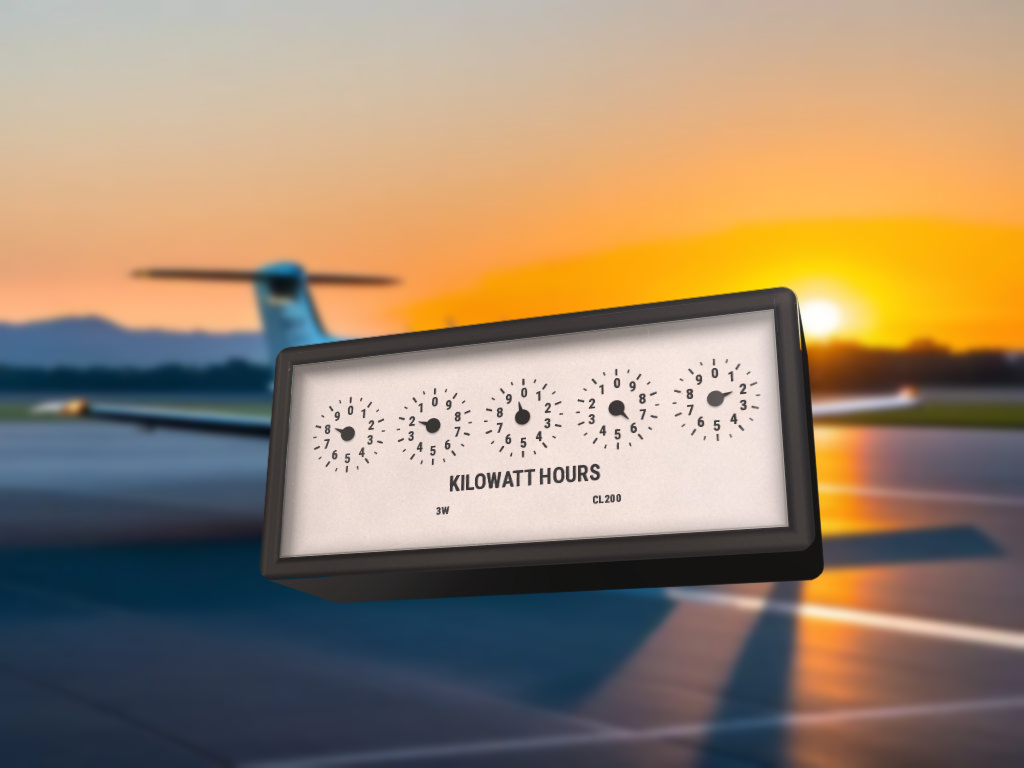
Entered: 81962 kWh
